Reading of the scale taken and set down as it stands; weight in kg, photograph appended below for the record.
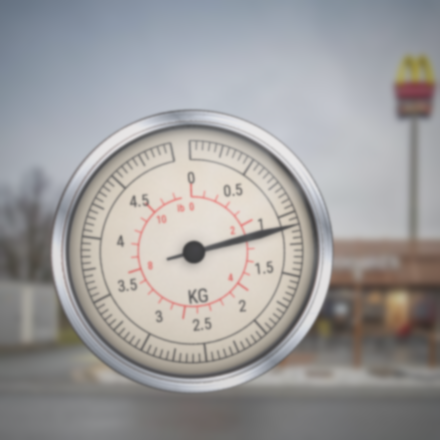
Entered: 1.1 kg
